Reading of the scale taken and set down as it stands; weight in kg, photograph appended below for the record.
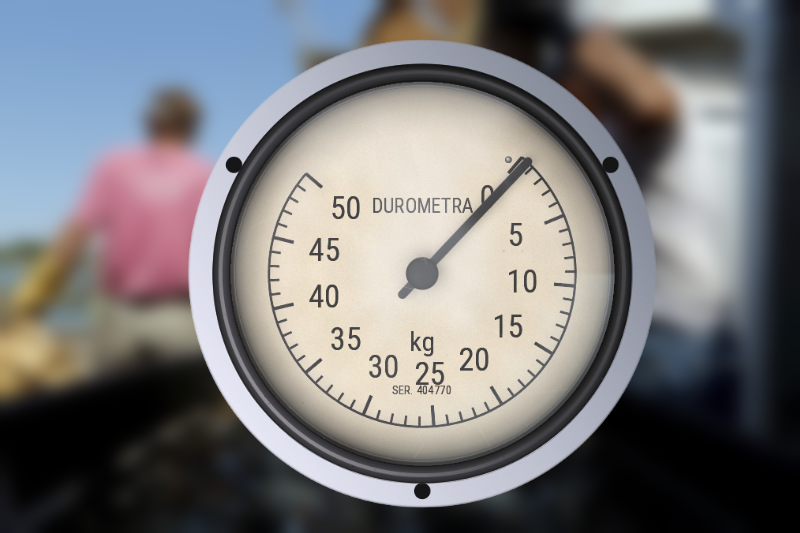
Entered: 0.5 kg
